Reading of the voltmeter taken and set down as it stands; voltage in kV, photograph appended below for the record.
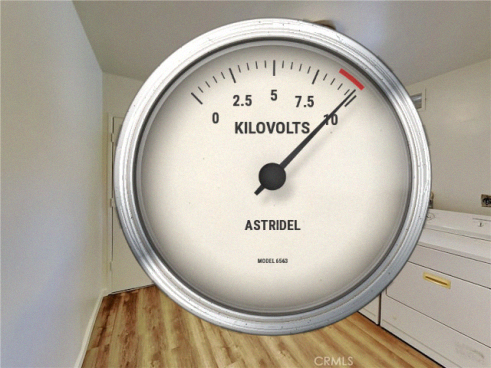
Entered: 9.75 kV
